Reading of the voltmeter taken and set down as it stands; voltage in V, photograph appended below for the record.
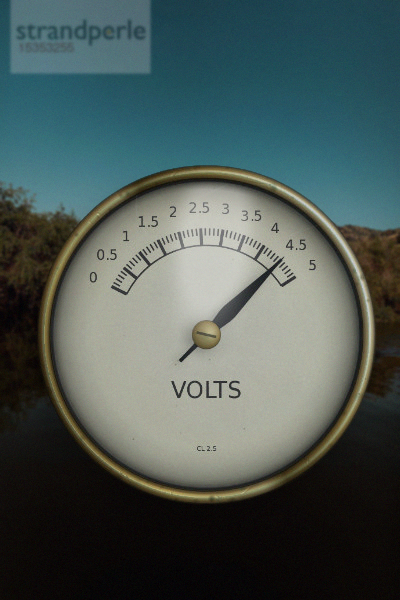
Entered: 4.5 V
